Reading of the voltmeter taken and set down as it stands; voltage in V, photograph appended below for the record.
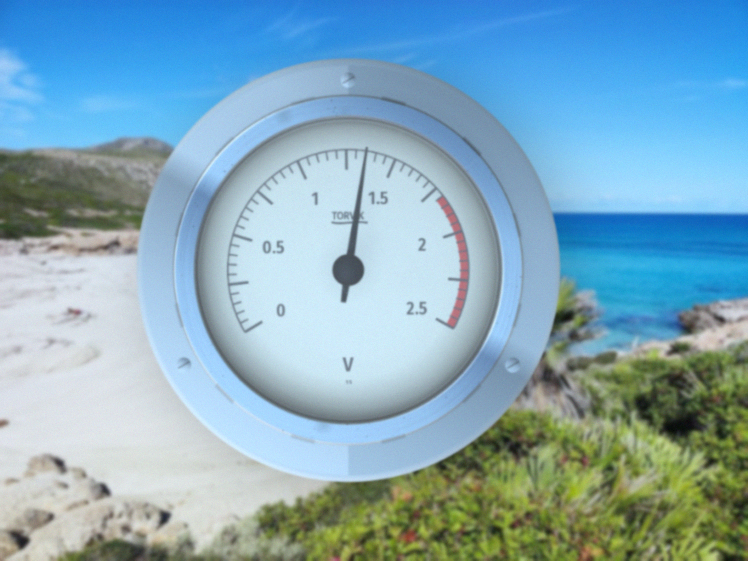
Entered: 1.35 V
